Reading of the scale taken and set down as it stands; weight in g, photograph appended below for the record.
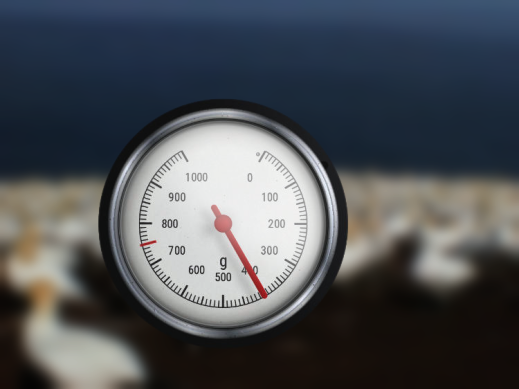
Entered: 400 g
